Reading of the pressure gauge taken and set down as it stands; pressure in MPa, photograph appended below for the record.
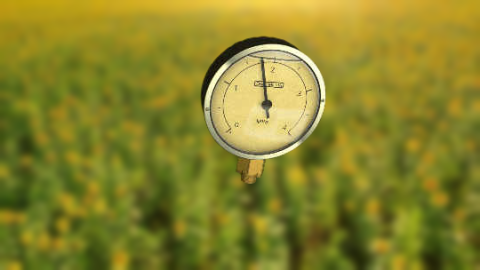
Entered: 1.75 MPa
